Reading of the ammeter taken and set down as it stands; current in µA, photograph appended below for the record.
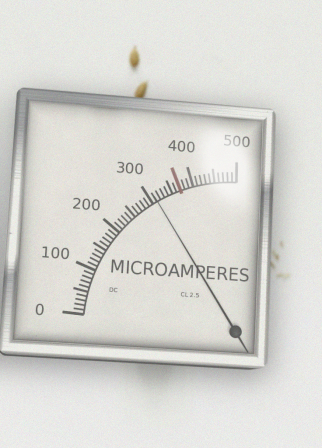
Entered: 310 µA
